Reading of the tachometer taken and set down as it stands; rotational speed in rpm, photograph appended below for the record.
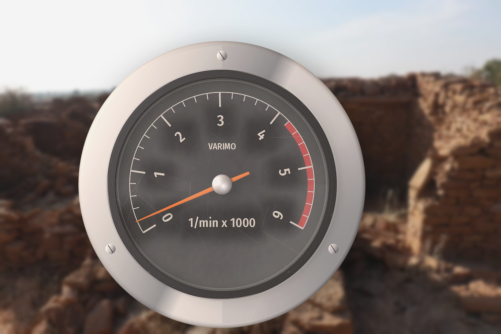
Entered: 200 rpm
